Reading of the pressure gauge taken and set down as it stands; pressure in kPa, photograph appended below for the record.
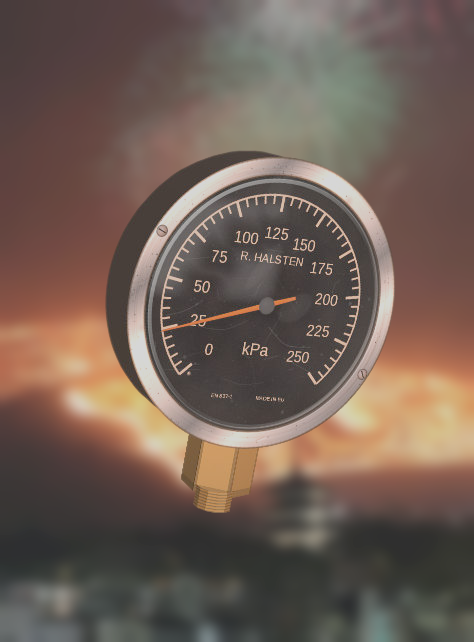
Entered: 25 kPa
